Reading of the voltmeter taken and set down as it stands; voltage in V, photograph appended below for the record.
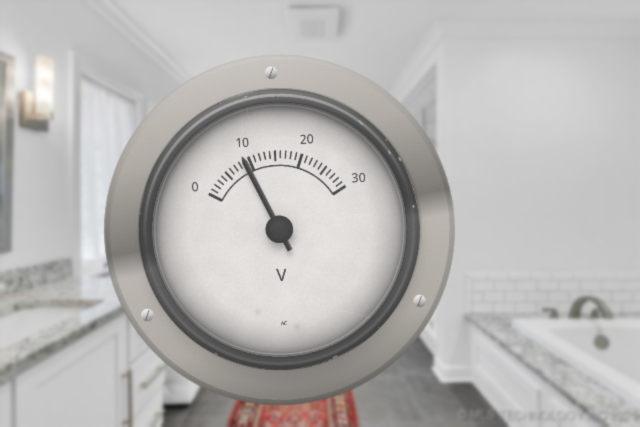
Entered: 9 V
